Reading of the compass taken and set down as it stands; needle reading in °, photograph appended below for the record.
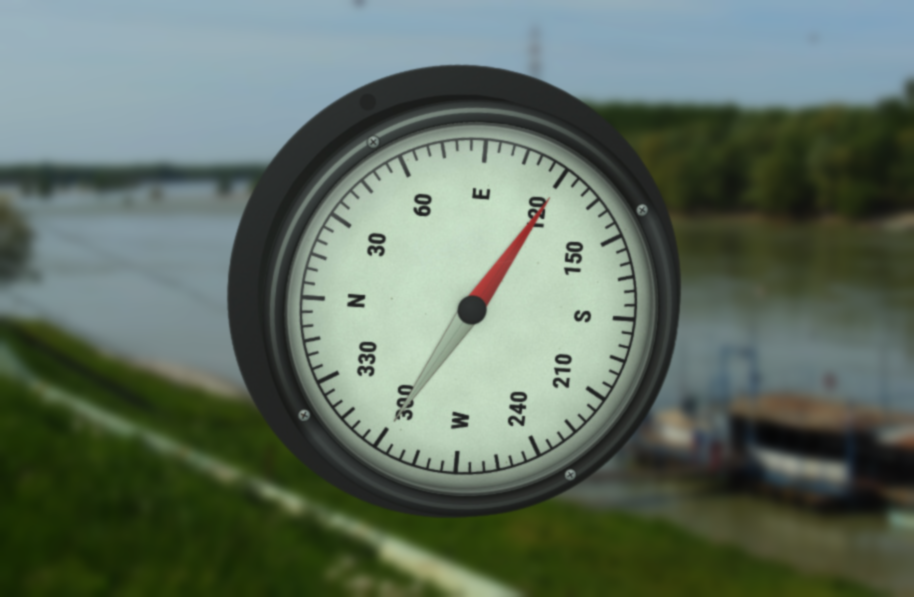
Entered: 120 °
